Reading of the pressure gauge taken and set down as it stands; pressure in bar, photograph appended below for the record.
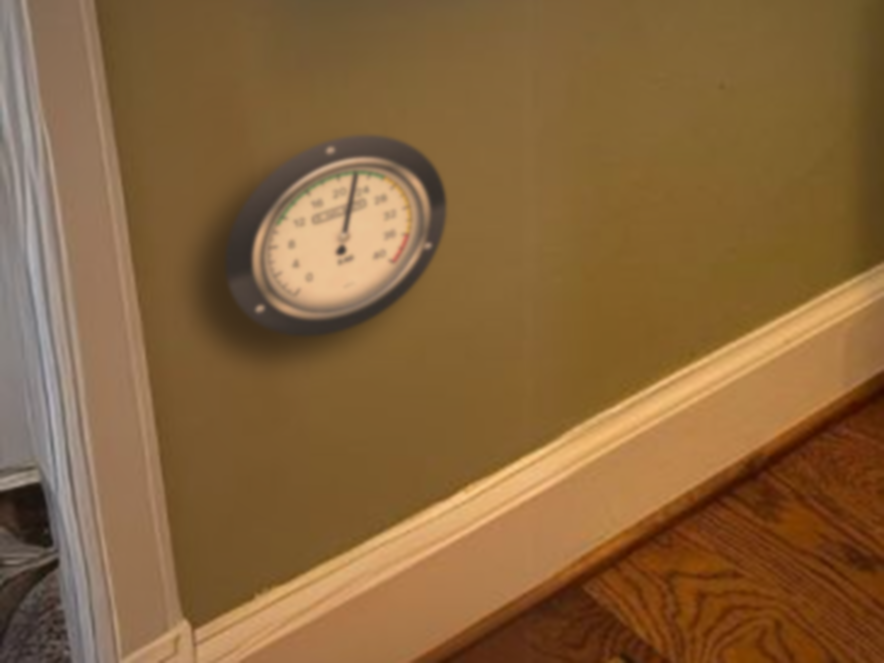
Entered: 22 bar
